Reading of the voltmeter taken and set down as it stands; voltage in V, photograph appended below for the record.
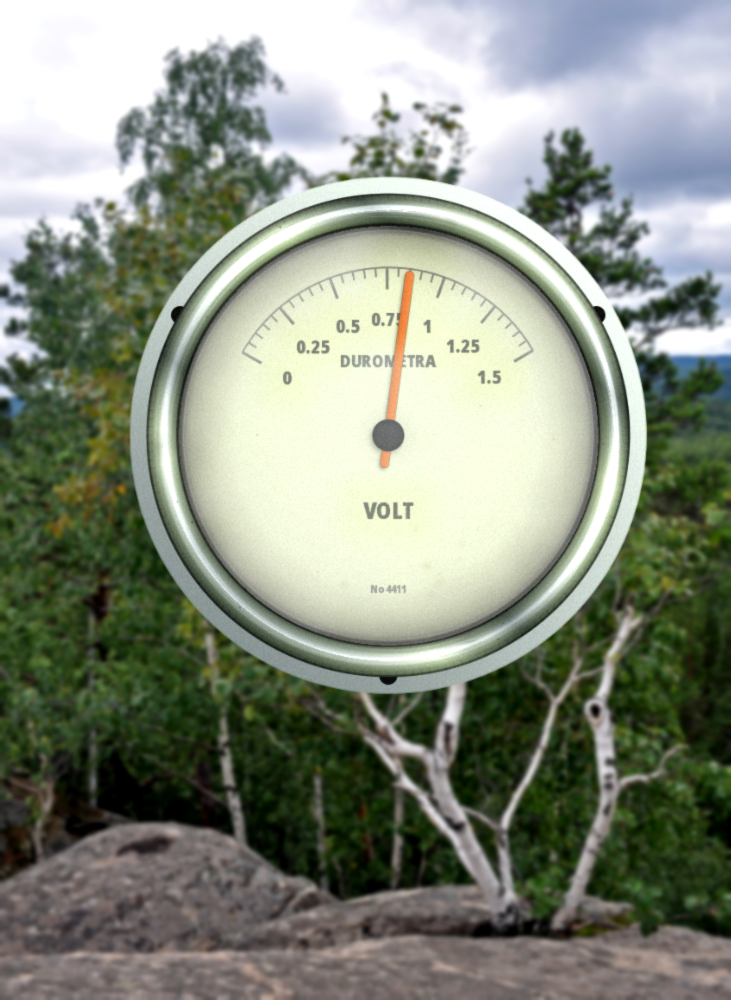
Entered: 0.85 V
